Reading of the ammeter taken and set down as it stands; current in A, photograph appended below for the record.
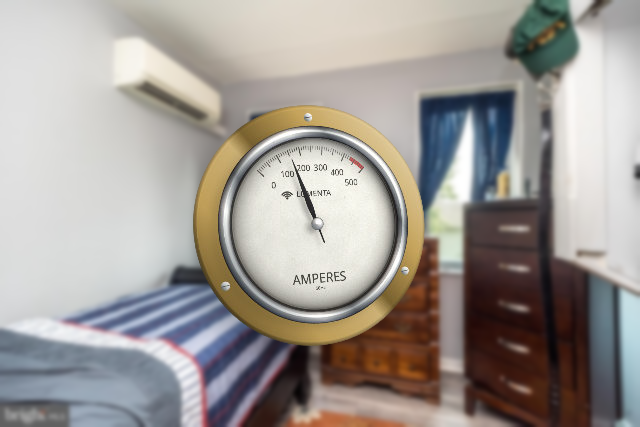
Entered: 150 A
